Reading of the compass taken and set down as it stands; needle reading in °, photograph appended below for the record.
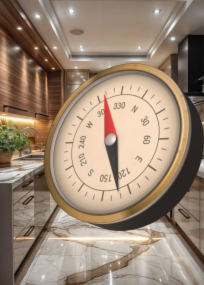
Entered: 310 °
